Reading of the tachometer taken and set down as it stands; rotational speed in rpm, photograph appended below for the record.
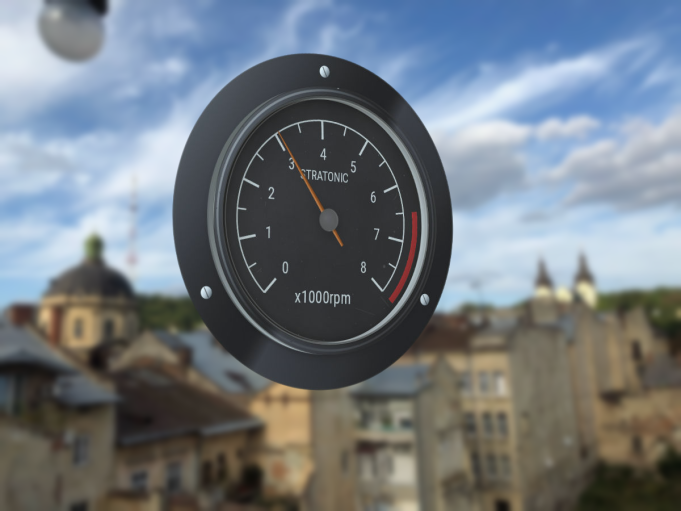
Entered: 3000 rpm
